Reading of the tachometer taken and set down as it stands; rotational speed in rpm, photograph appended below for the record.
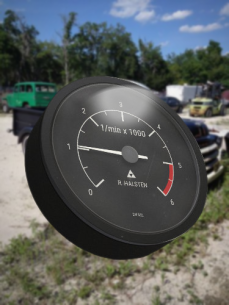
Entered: 1000 rpm
